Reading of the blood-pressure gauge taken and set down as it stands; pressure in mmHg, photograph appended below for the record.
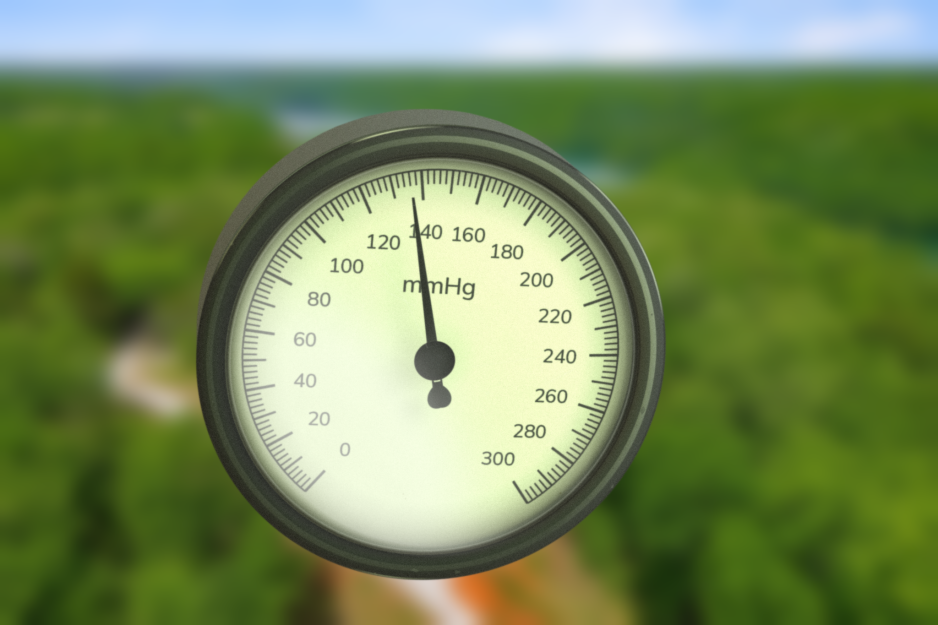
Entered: 136 mmHg
